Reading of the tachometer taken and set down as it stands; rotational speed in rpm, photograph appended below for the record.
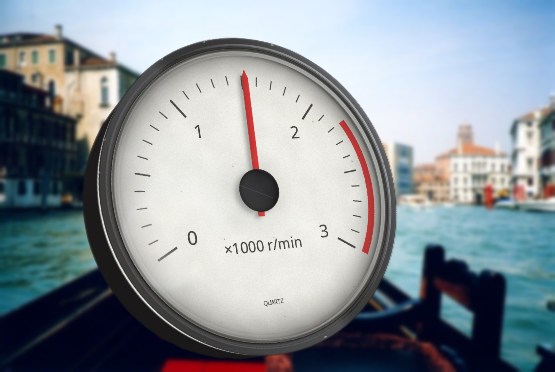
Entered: 1500 rpm
